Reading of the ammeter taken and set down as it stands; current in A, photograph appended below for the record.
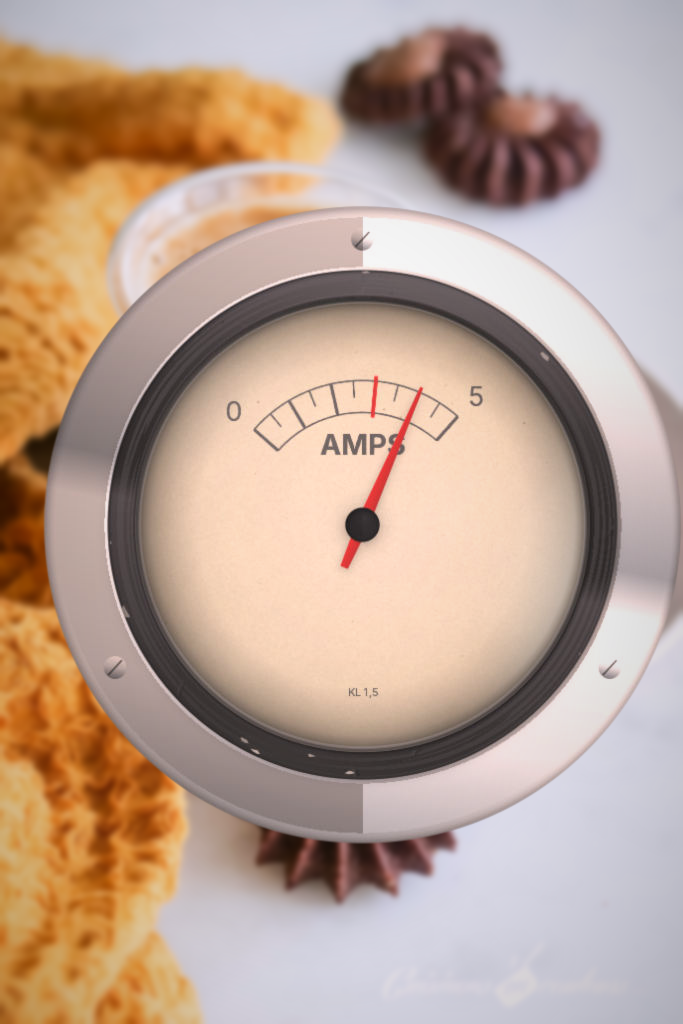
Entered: 4 A
